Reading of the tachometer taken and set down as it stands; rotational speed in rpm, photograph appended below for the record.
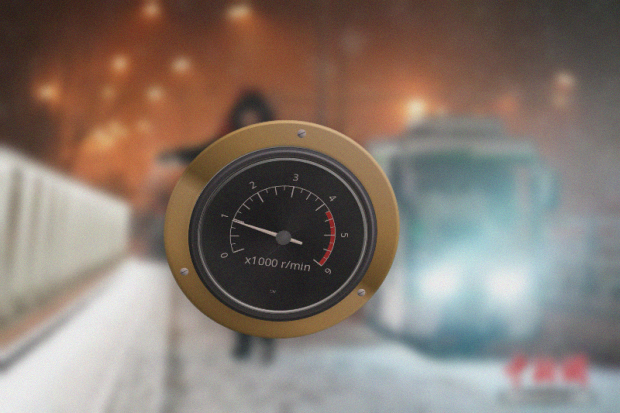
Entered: 1000 rpm
